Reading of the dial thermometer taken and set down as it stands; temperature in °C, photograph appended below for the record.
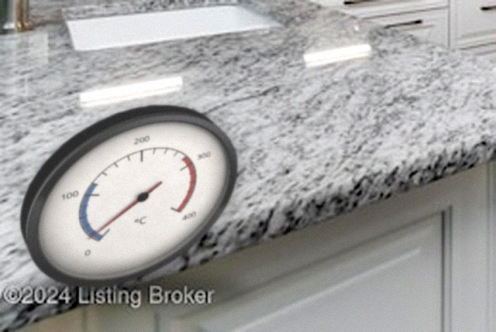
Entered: 20 °C
